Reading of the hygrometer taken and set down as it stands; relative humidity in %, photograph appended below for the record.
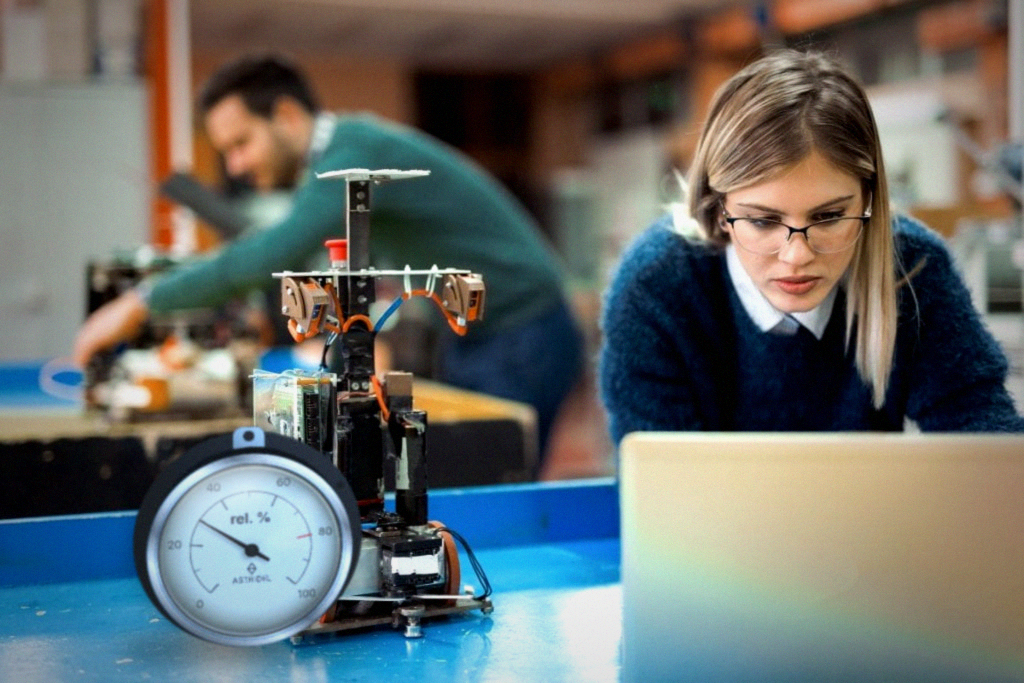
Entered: 30 %
